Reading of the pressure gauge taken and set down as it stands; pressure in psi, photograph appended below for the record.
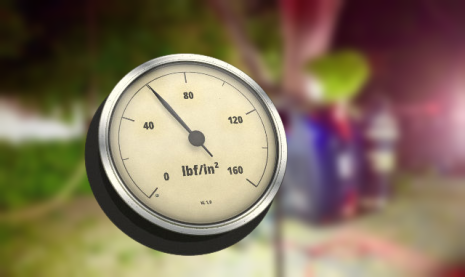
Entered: 60 psi
